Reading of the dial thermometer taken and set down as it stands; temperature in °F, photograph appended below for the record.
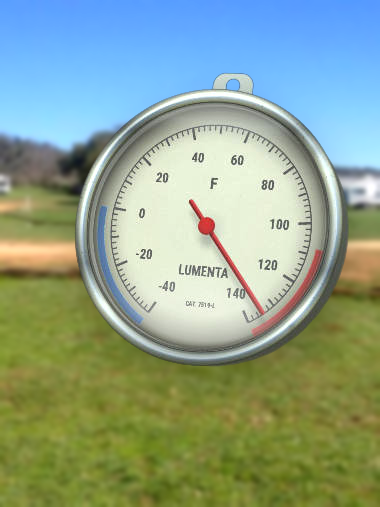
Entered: 134 °F
